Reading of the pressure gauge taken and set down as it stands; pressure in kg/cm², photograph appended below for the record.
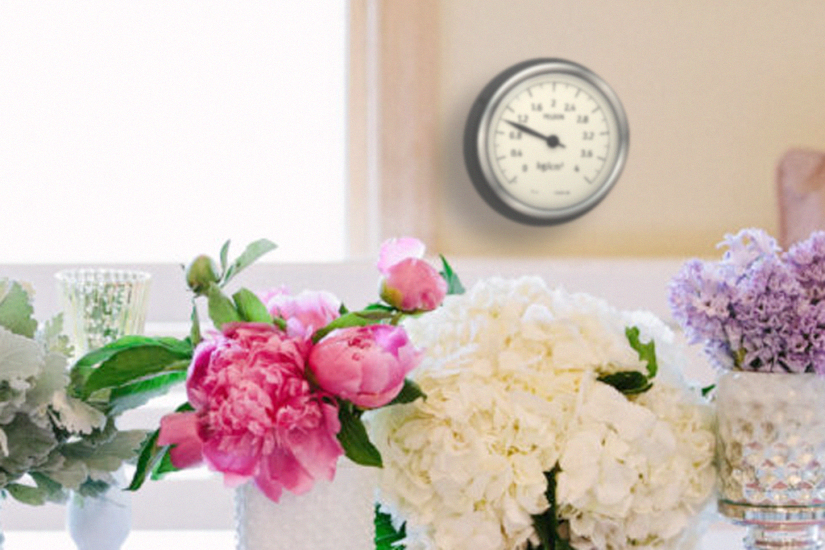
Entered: 1 kg/cm²
